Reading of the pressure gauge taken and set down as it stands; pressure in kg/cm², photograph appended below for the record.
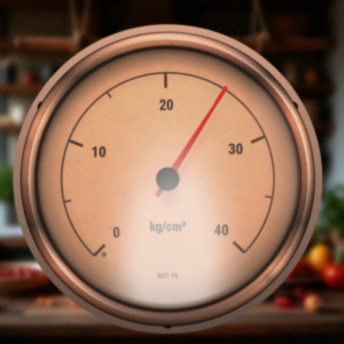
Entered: 25 kg/cm²
